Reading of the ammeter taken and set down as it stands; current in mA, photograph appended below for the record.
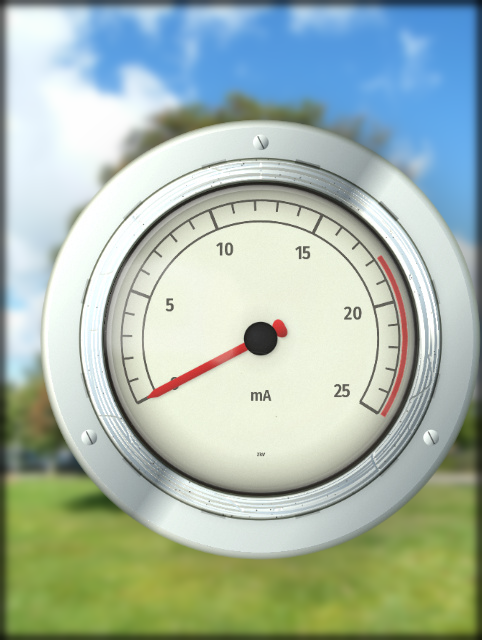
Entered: 0 mA
